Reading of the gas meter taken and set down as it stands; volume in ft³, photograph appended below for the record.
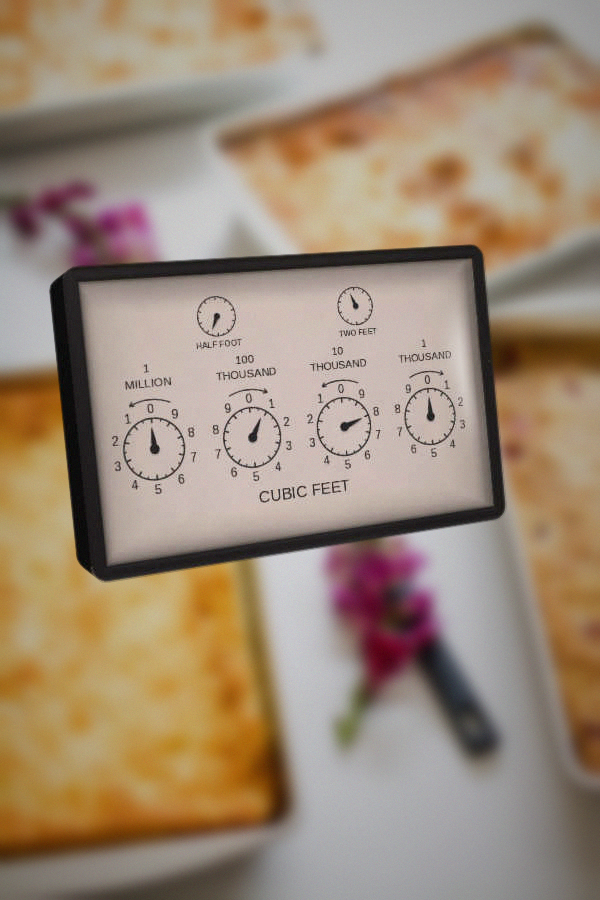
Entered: 8000 ft³
